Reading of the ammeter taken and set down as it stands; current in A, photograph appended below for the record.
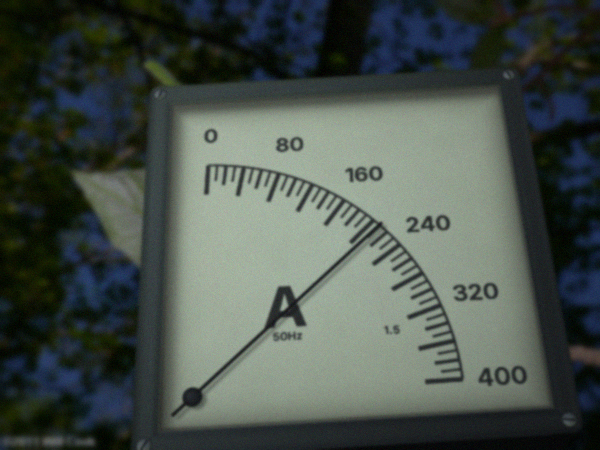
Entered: 210 A
